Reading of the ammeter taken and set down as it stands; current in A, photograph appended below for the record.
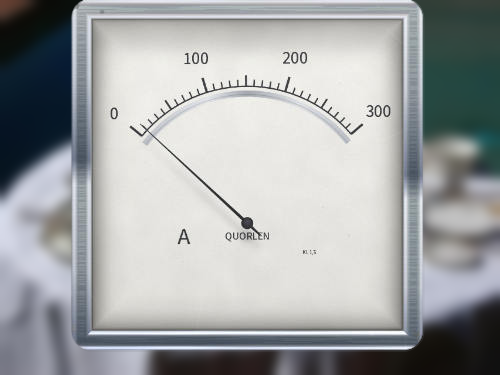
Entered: 10 A
